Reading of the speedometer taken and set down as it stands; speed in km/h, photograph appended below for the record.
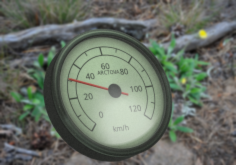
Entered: 30 km/h
